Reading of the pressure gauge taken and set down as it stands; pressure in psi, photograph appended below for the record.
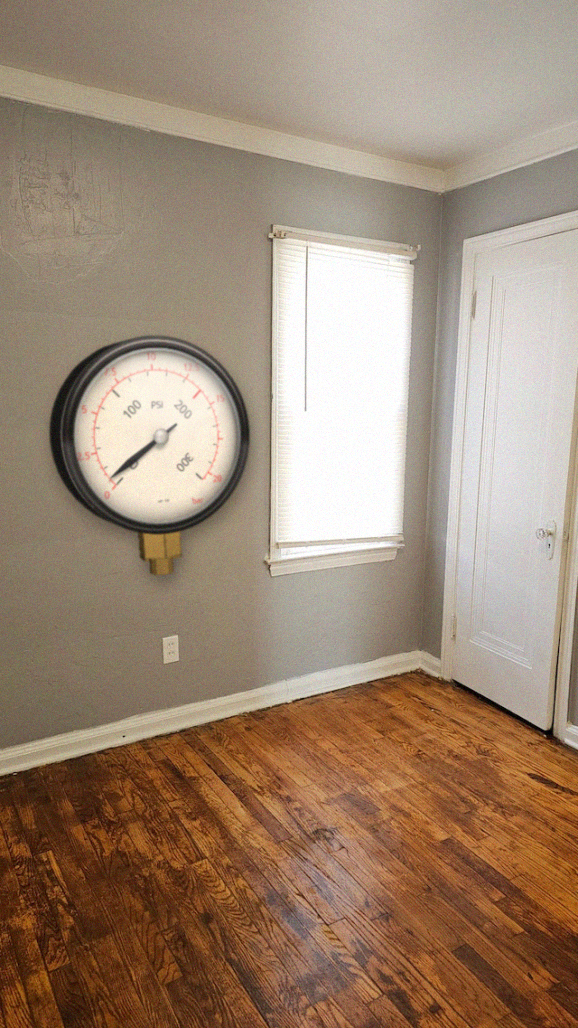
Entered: 10 psi
